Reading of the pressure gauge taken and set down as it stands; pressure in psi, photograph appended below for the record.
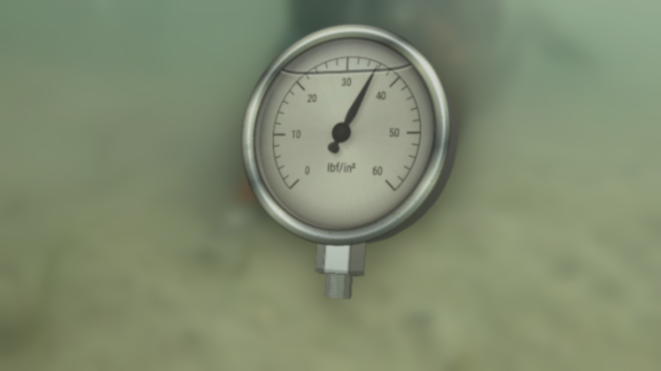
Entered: 36 psi
